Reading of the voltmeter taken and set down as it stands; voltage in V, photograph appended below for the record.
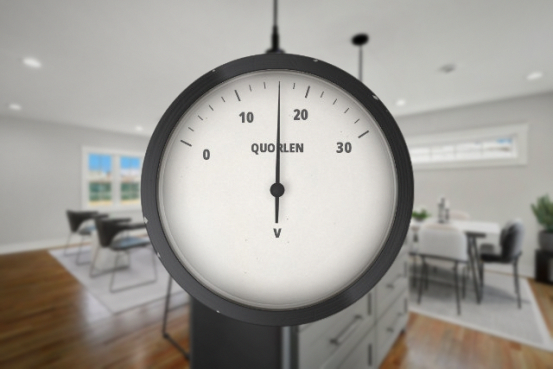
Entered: 16 V
